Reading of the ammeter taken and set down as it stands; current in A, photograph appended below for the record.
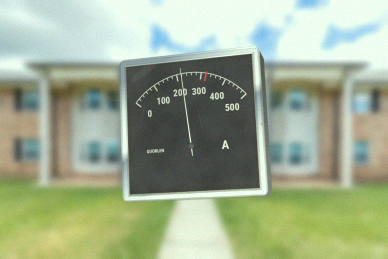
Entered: 220 A
